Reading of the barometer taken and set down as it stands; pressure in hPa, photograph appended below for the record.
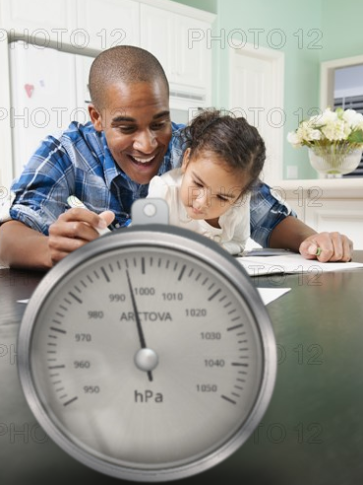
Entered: 996 hPa
